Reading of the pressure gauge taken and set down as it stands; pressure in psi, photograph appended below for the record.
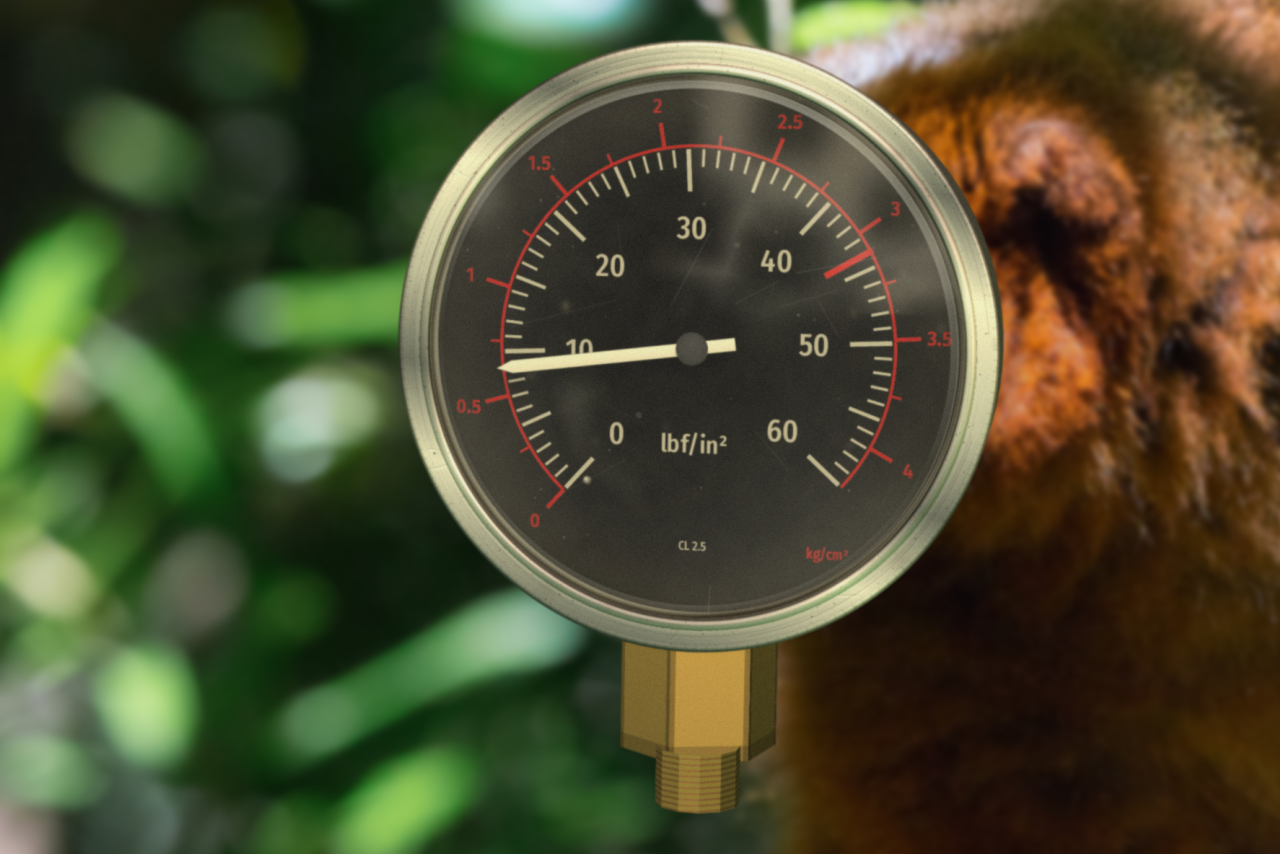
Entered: 9 psi
